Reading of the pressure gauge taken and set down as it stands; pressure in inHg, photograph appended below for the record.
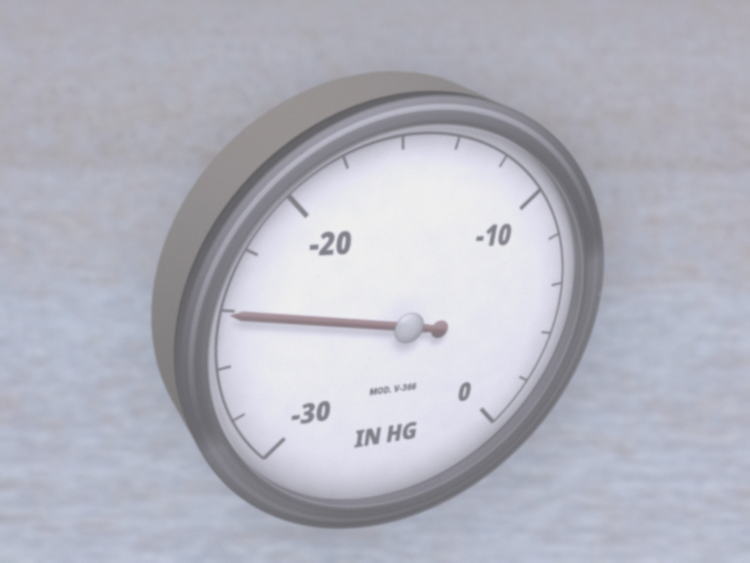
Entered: -24 inHg
